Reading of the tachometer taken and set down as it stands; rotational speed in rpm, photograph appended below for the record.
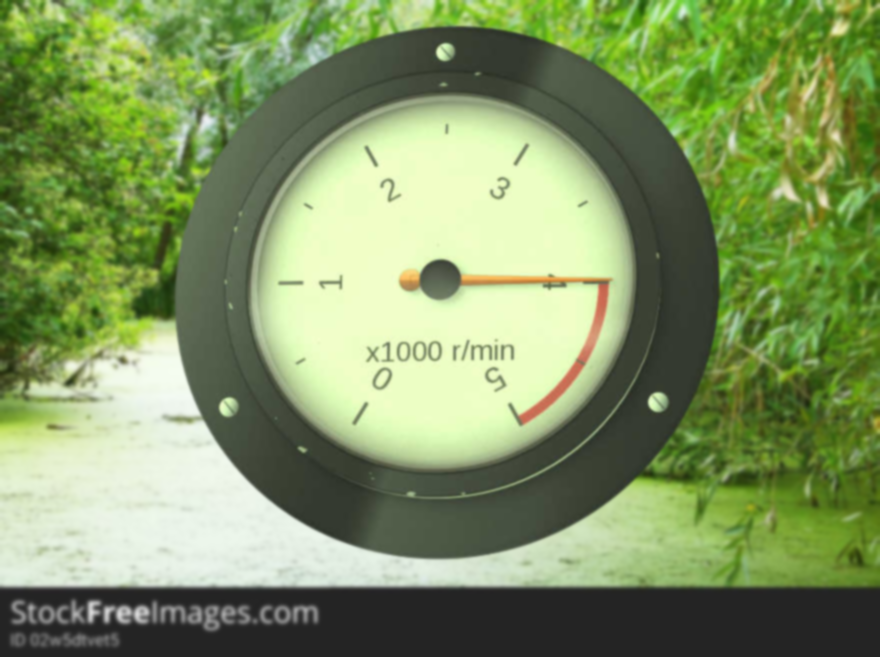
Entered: 4000 rpm
